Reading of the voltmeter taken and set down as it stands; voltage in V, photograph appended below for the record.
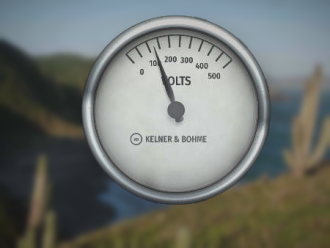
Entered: 125 V
